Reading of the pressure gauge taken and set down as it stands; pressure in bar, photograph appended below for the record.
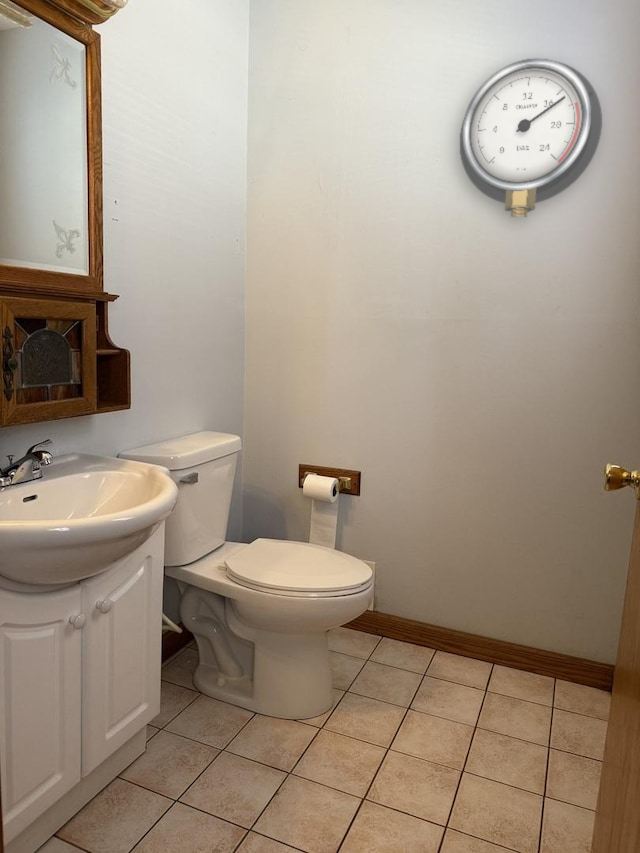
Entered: 17 bar
